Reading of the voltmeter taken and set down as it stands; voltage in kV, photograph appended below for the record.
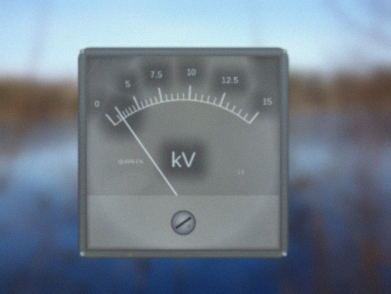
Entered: 2.5 kV
